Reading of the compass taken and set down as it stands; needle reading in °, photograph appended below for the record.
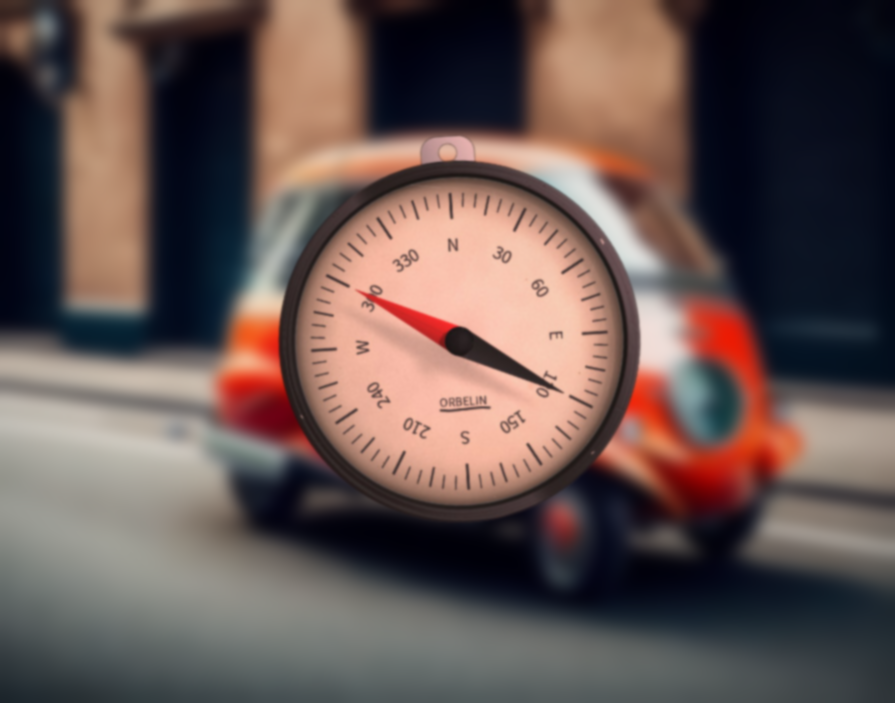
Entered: 300 °
